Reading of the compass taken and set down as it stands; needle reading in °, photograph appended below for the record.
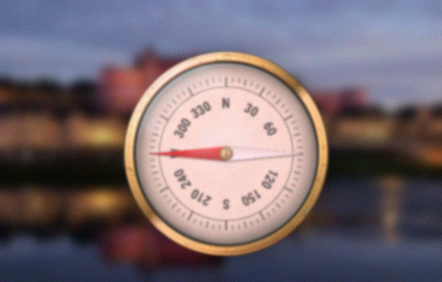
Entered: 270 °
